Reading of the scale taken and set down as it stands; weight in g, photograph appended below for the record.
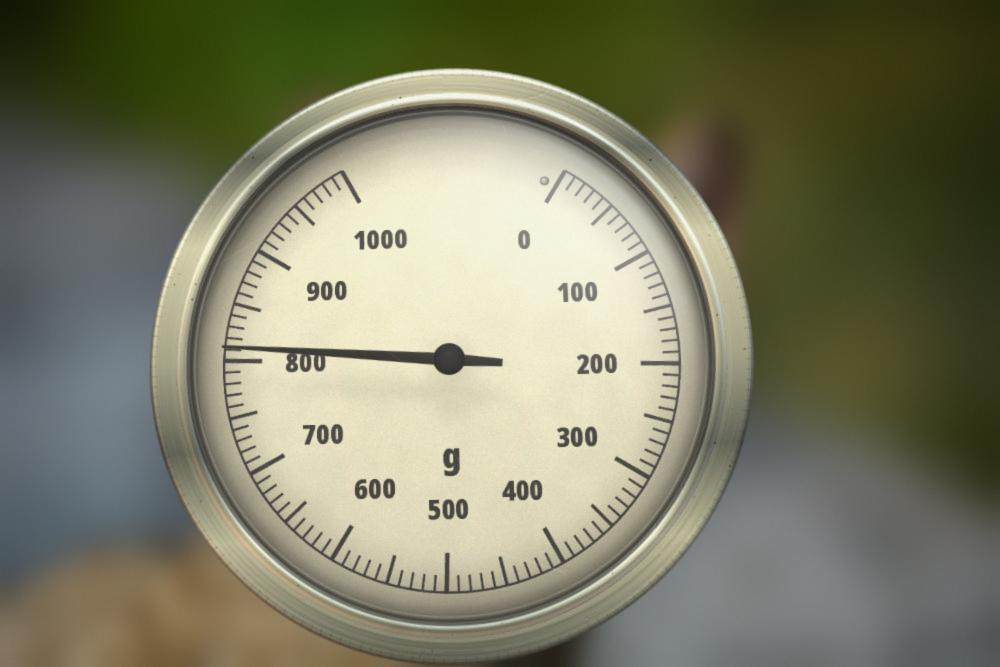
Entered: 810 g
